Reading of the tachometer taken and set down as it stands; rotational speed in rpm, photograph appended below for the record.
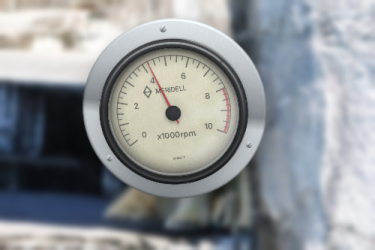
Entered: 4250 rpm
